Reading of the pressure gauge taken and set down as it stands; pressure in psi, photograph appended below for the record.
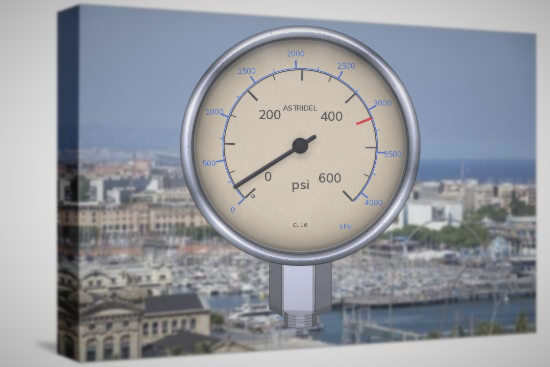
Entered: 25 psi
